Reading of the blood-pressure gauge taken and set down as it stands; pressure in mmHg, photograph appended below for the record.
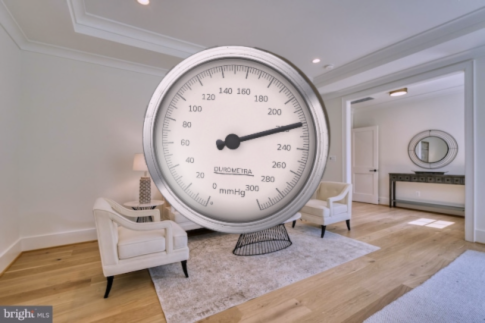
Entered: 220 mmHg
